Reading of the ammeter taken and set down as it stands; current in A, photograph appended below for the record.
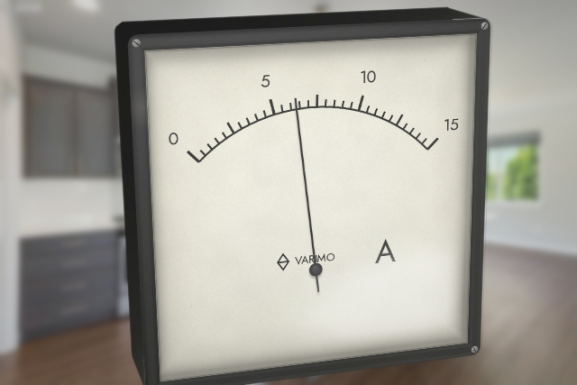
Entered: 6.25 A
